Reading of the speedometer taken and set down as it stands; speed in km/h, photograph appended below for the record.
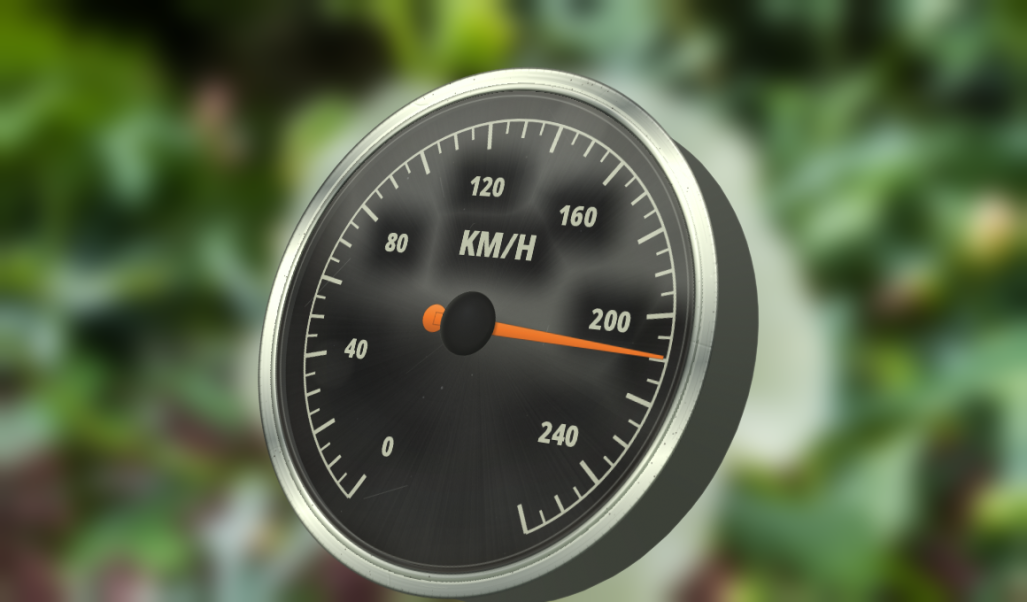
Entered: 210 km/h
